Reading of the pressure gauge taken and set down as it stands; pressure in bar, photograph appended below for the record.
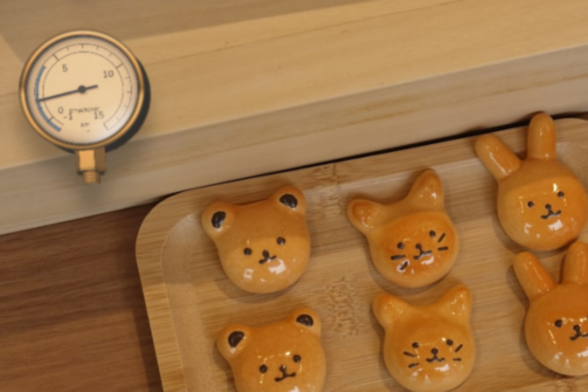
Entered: 1.5 bar
